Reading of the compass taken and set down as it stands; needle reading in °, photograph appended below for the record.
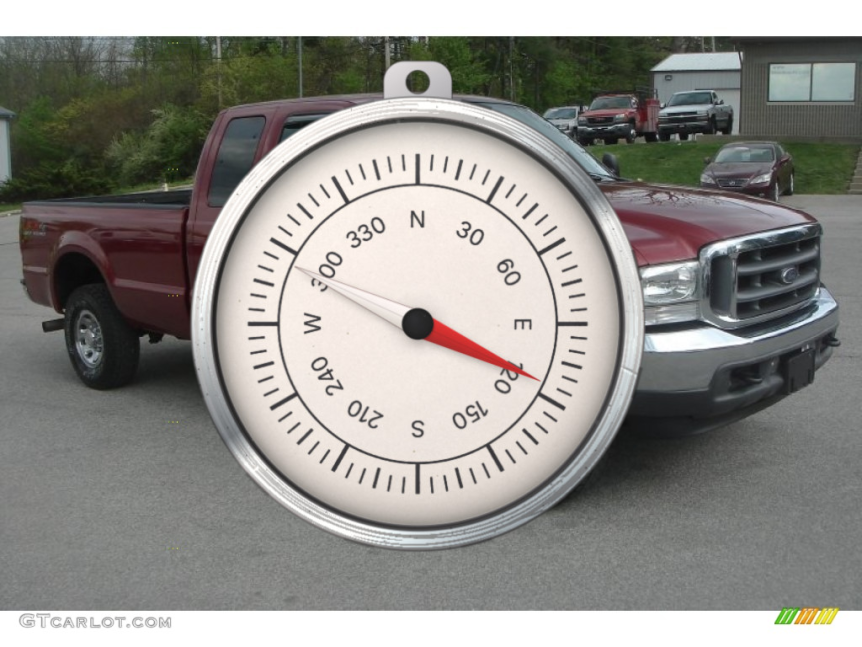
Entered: 115 °
